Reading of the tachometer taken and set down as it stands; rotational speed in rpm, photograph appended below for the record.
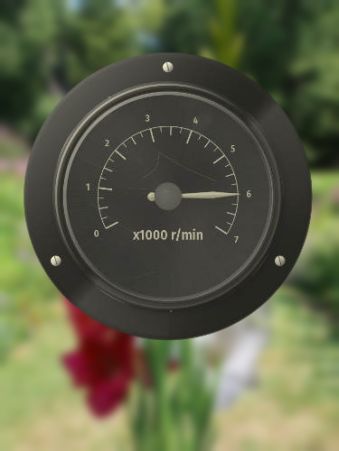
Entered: 6000 rpm
